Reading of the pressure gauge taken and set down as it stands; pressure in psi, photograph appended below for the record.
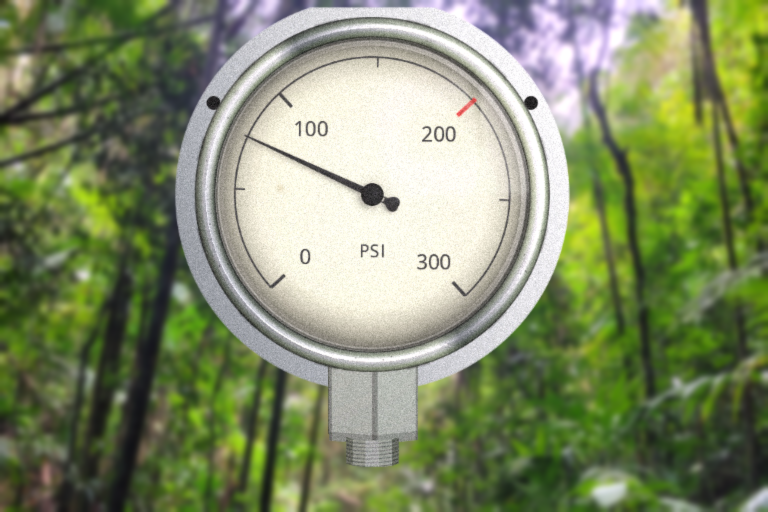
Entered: 75 psi
